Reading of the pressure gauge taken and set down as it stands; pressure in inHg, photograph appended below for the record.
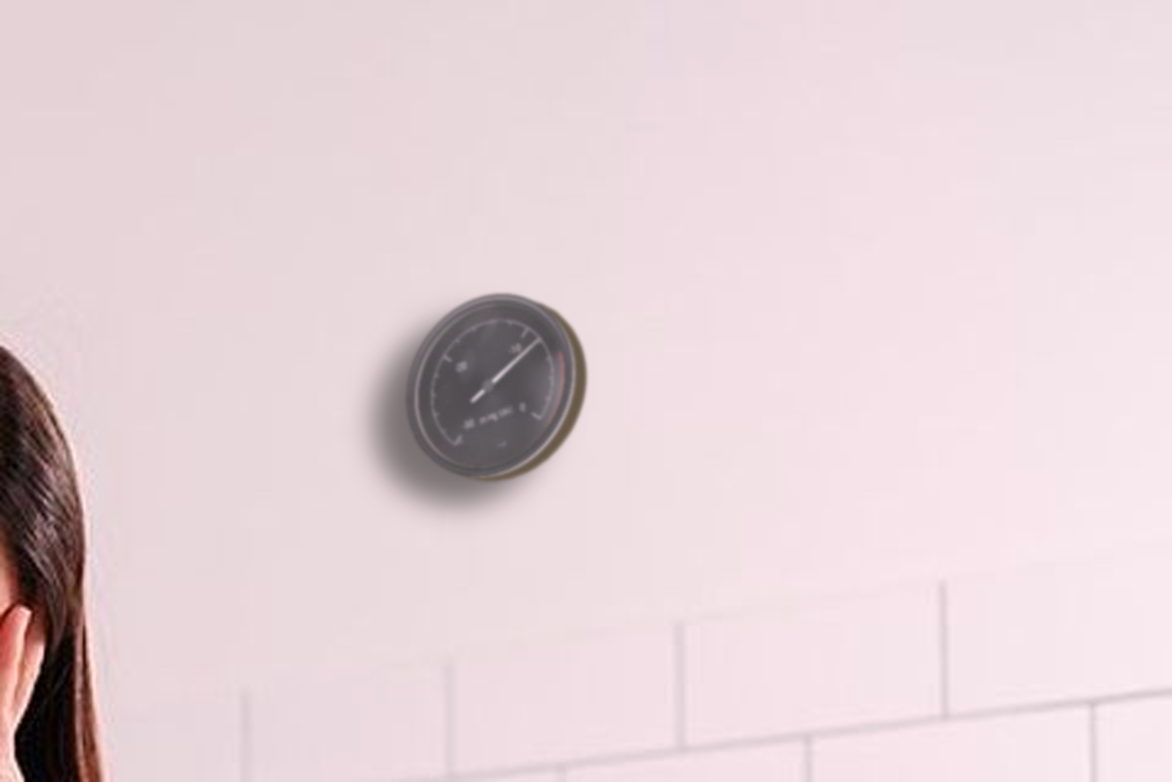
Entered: -8 inHg
